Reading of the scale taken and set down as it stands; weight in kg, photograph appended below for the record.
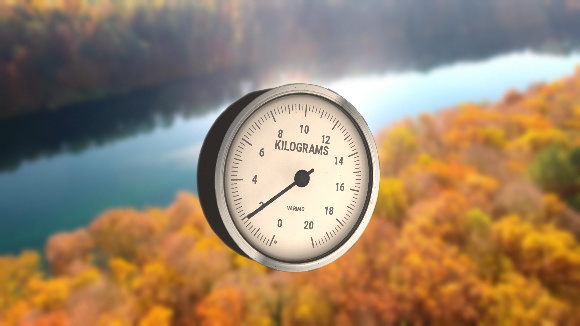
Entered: 2 kg
